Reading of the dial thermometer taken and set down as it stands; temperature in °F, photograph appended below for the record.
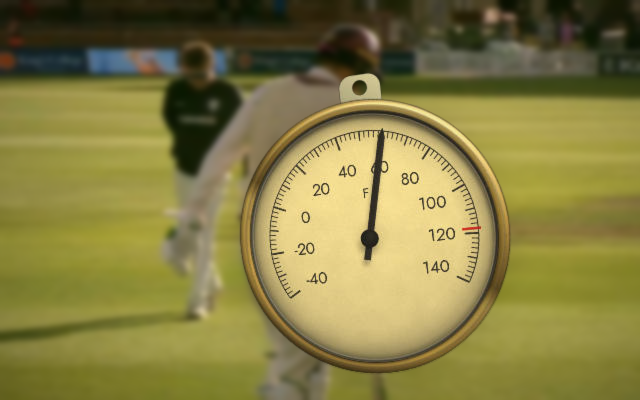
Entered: 60 °F
